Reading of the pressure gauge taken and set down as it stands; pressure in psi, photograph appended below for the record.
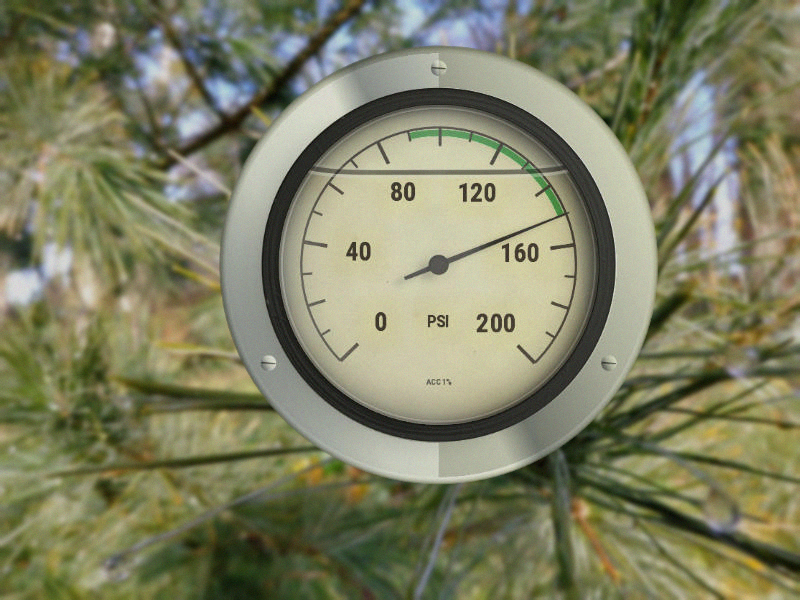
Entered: 150 psi
